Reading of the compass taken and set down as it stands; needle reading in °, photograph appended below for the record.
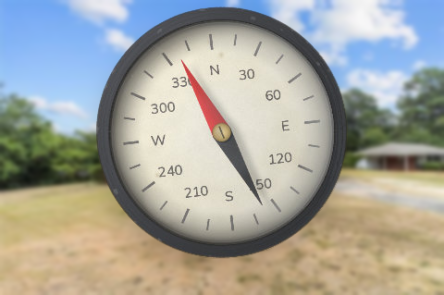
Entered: 337.5 °
